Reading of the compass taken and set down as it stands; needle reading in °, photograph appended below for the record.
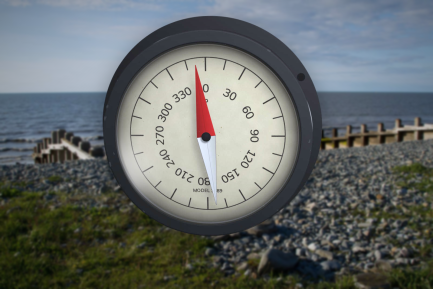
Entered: 352.5 °
